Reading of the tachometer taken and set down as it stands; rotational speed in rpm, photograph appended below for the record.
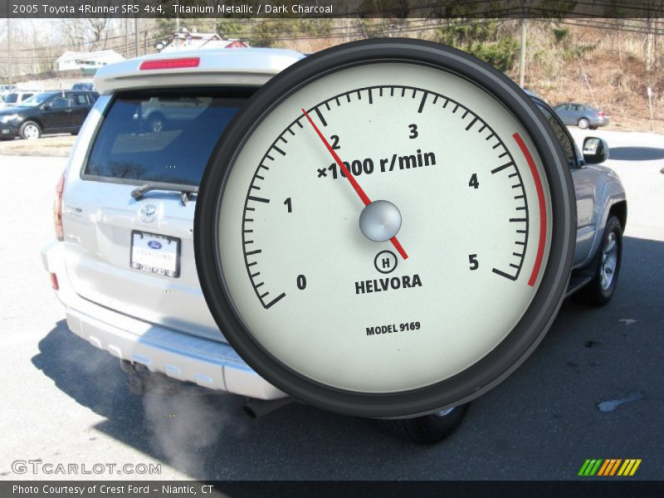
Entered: 1900 rpm
